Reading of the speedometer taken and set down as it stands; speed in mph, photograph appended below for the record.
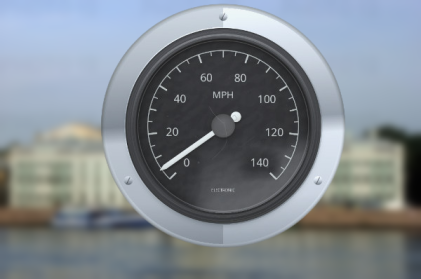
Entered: 5 mph
